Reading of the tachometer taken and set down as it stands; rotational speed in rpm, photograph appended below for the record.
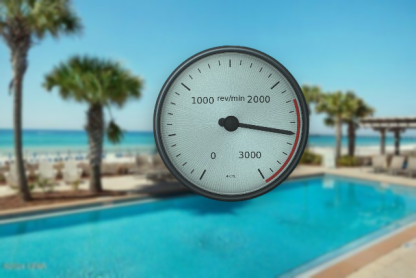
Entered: 2500 rpm
